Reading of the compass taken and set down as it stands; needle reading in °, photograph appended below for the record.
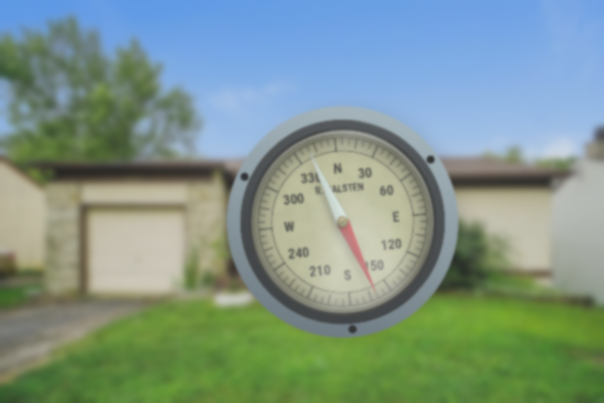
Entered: 160 °
